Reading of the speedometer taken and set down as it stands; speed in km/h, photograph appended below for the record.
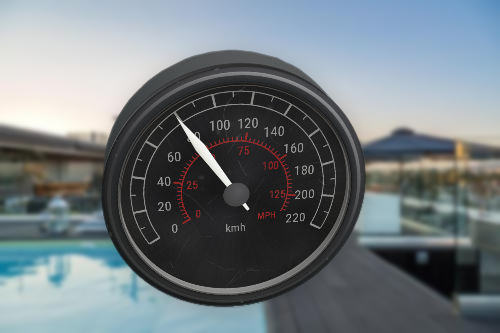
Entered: 80 km/h
